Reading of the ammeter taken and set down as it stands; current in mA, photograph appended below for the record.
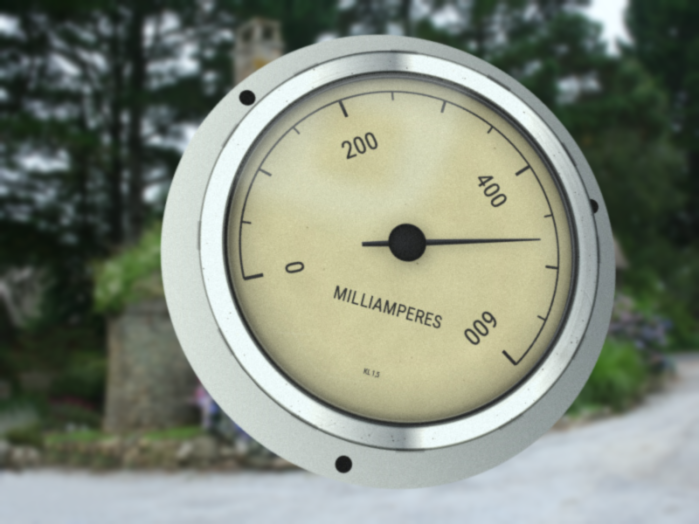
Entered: 475 mA
